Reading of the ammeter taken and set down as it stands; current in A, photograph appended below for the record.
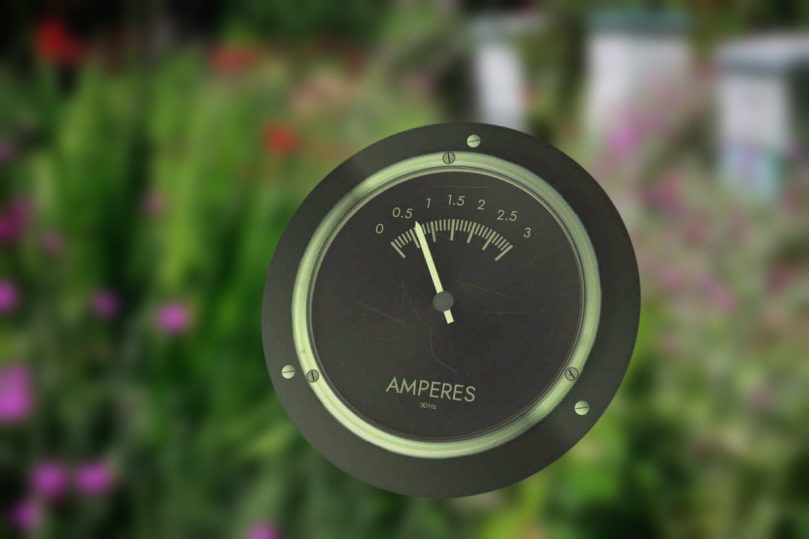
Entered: 0.7 A
